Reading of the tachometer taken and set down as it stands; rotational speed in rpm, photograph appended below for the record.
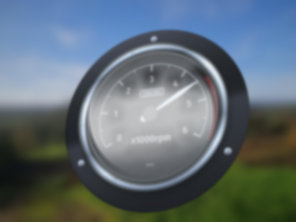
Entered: 4500 rpm
